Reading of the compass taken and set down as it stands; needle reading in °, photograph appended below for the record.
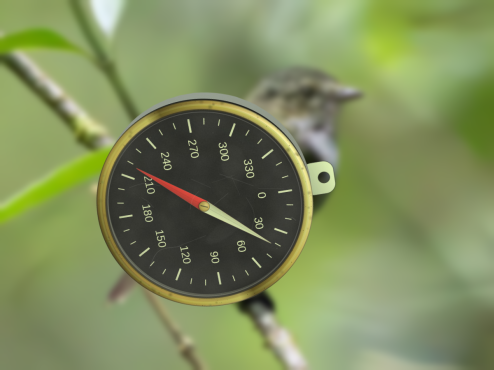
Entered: 220 °
